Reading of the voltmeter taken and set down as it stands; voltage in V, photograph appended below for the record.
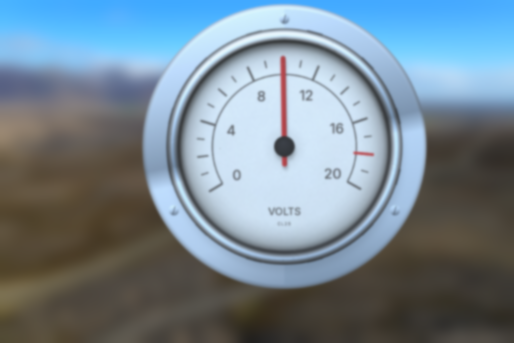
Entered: 10 V
